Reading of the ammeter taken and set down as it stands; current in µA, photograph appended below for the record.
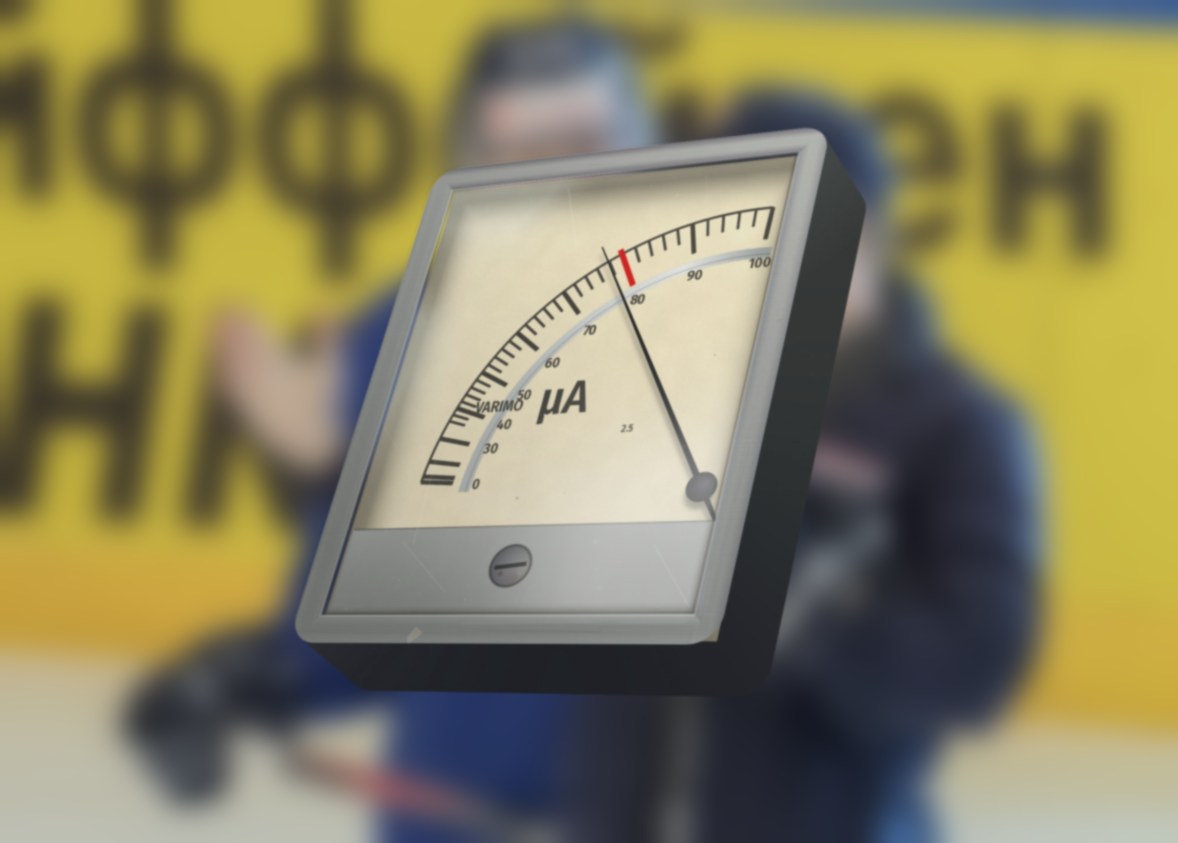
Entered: 78 µA
